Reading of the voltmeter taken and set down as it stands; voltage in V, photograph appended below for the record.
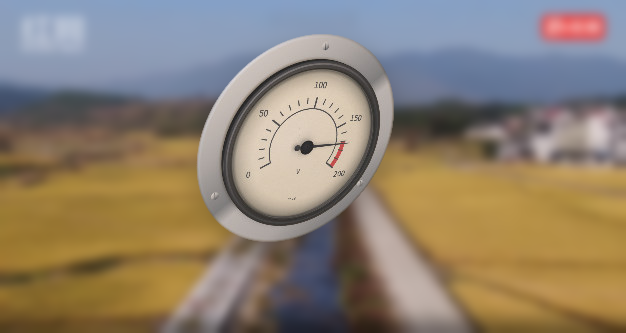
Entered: 170 V
